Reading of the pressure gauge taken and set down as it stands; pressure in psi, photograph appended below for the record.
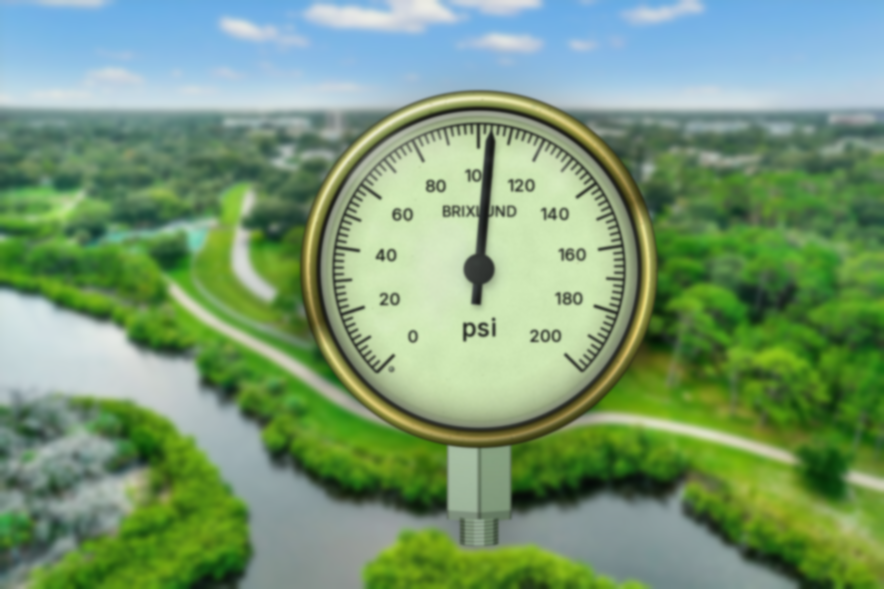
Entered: 104 psi
